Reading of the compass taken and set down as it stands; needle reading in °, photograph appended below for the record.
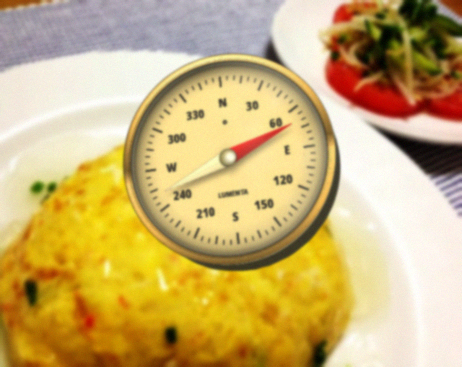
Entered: 70 °
